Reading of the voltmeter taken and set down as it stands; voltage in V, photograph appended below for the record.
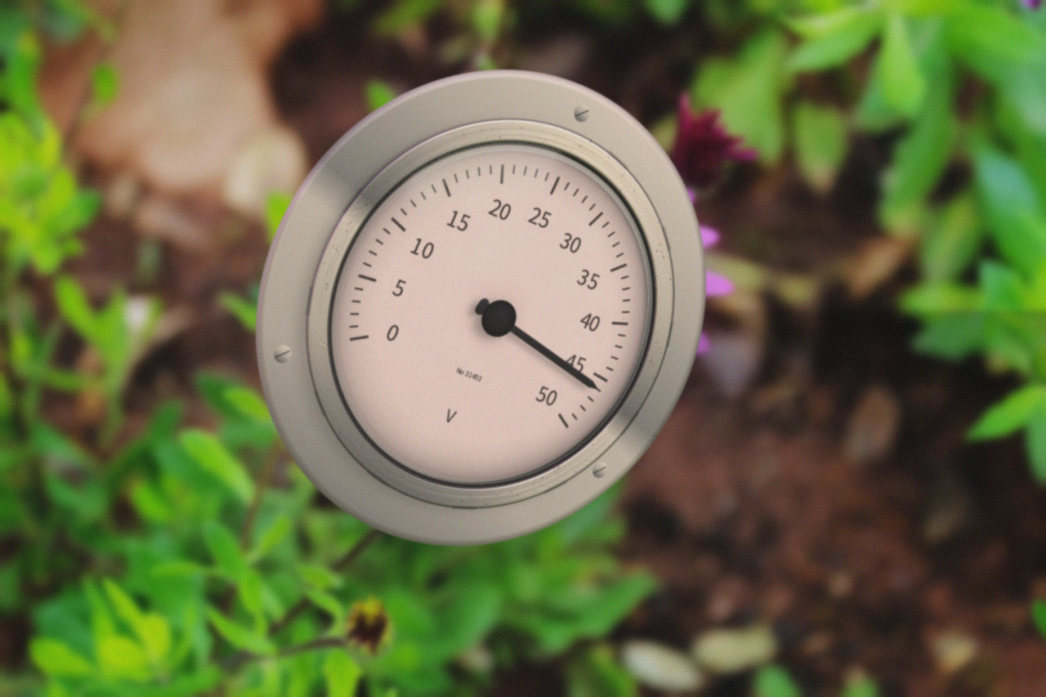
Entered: 46 V
